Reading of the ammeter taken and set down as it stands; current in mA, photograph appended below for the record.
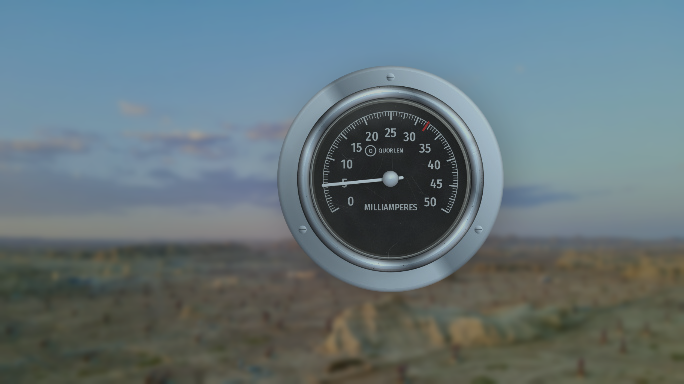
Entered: 5 mA
